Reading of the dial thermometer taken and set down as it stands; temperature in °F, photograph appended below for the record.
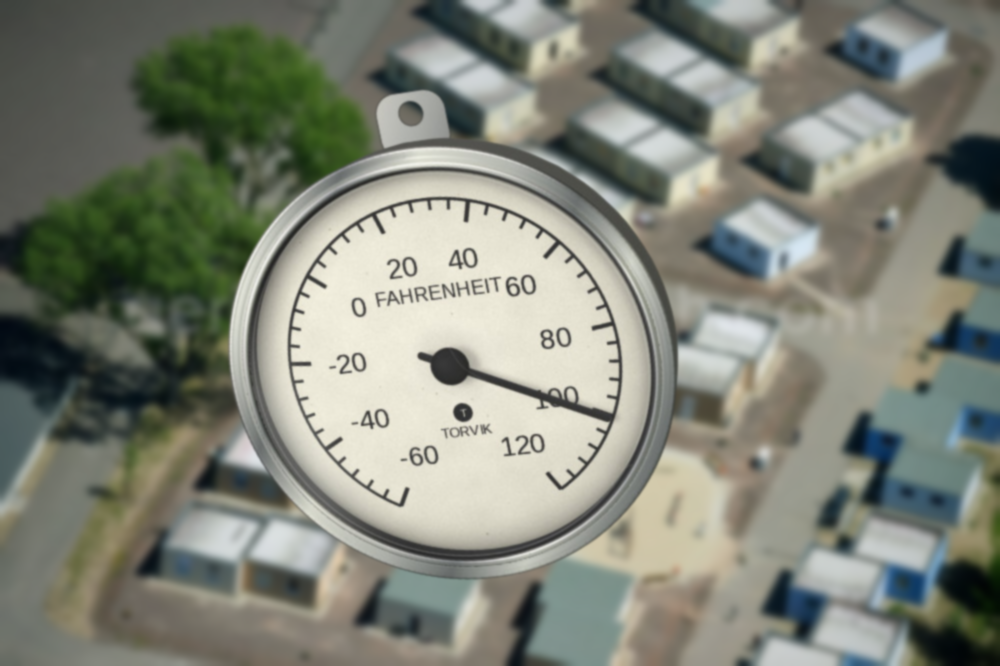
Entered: 100 °F
